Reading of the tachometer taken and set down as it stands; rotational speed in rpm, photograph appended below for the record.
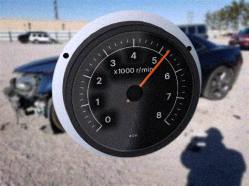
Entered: 5200 rpm
